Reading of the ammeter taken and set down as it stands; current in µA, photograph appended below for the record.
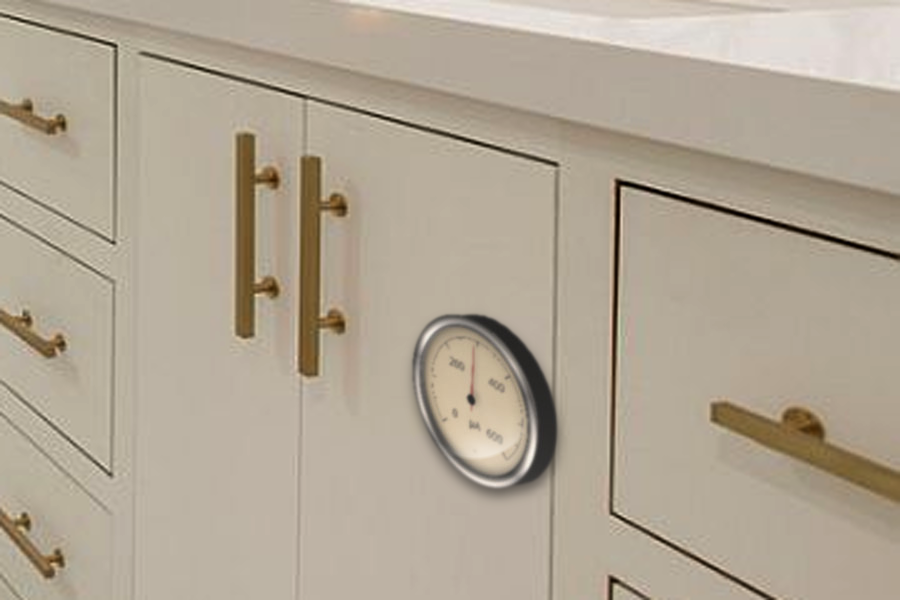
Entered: 300 µA
